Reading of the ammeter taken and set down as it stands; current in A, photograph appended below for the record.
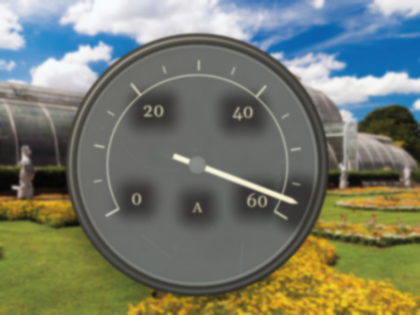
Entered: 57.5 A
